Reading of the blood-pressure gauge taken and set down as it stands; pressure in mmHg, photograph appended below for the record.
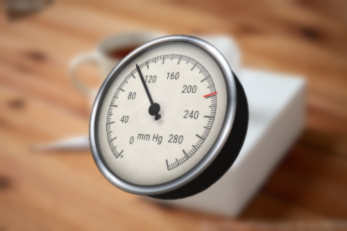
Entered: 110 mmHg
